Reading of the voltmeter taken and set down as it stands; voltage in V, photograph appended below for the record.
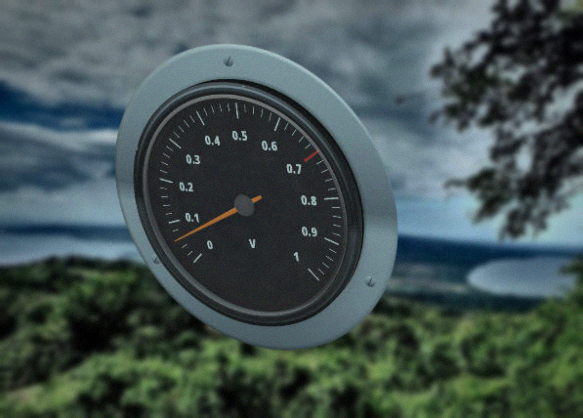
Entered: 0.06 V
